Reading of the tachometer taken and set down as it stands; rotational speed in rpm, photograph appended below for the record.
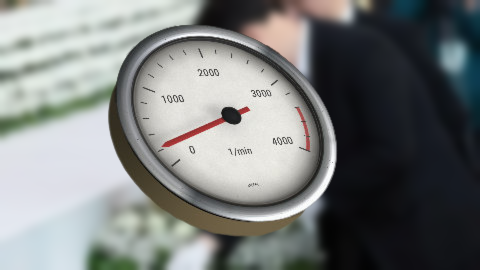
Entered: 200 rpm
